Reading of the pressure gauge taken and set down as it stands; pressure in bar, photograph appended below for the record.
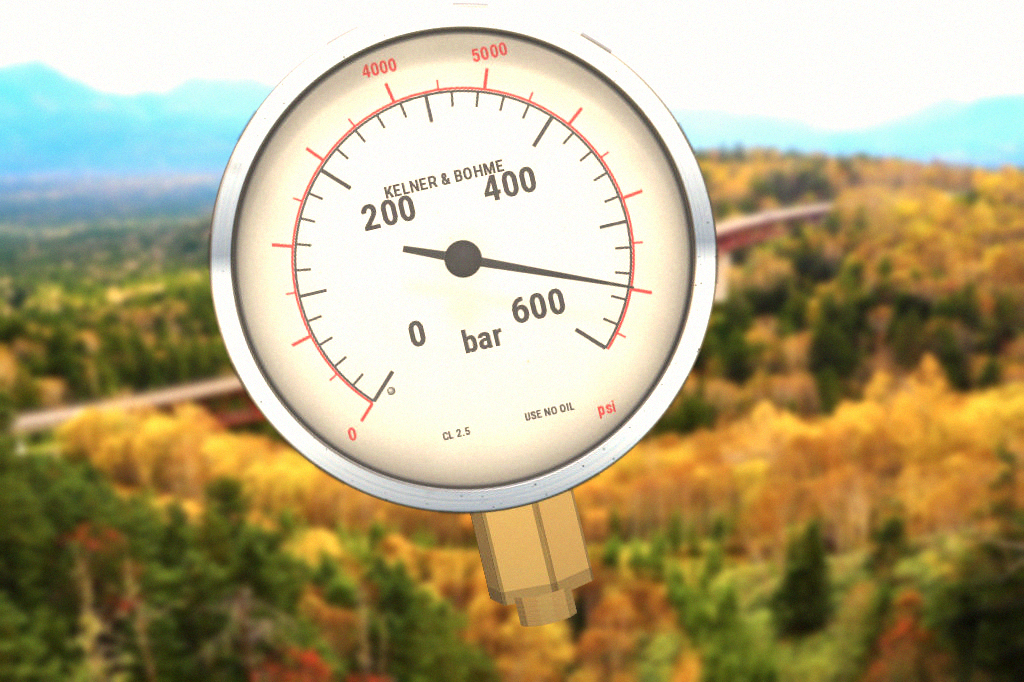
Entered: 550 bar
